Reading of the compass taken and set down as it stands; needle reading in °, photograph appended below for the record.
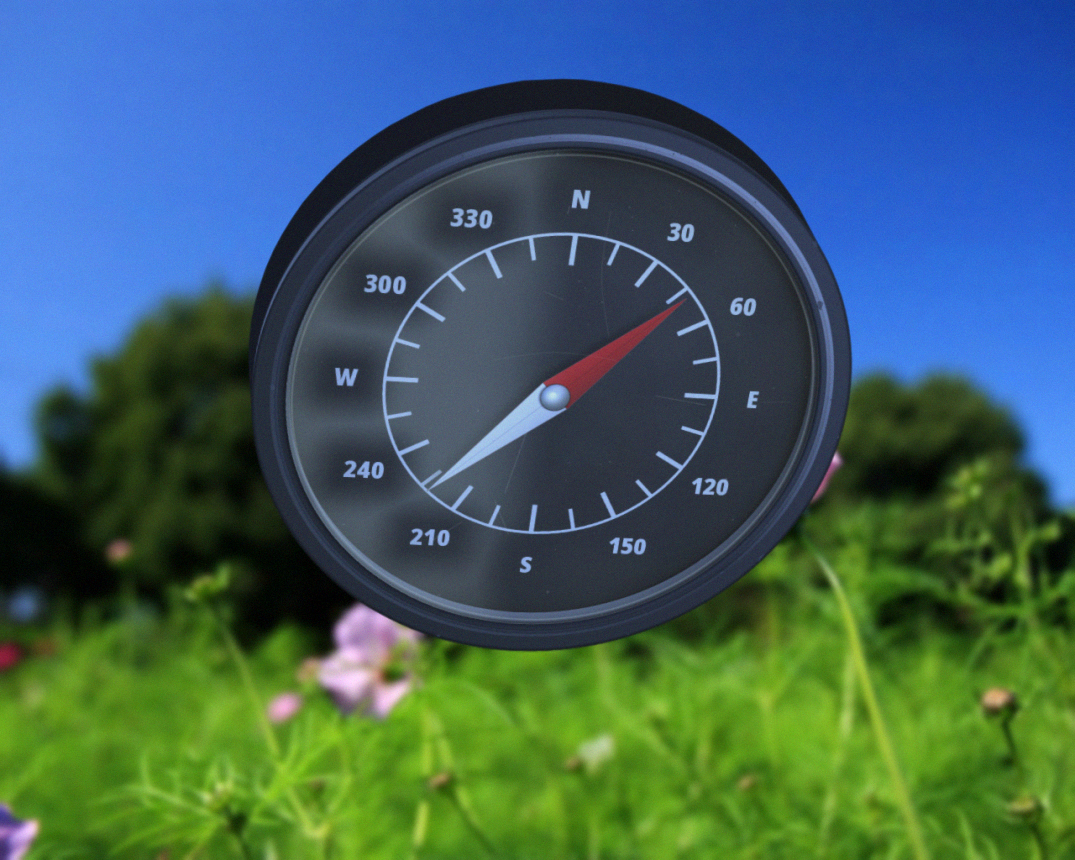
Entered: 45 °
